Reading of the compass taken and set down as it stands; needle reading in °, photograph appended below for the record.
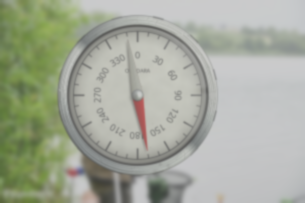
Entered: 170 °
